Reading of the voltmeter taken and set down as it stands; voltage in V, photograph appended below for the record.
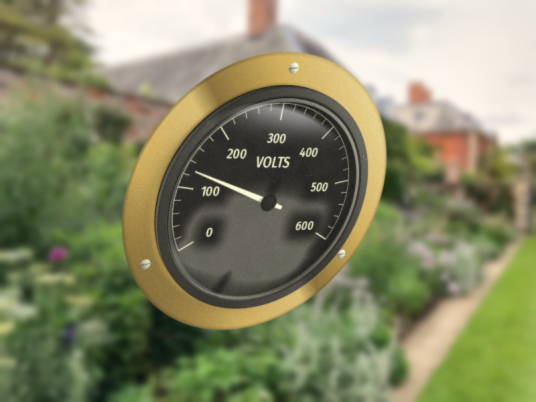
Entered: 130 V
